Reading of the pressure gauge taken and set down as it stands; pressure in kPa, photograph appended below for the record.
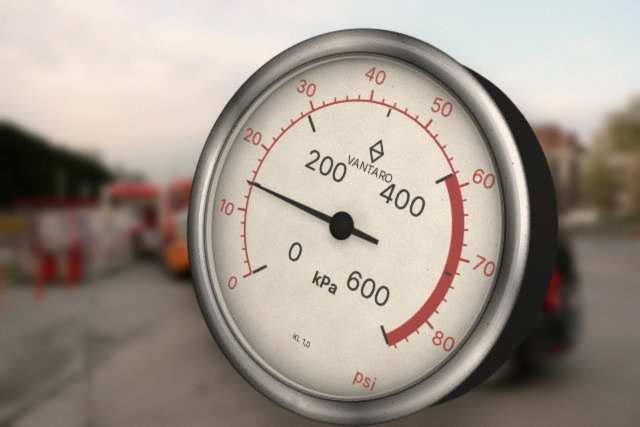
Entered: 100 kPa
